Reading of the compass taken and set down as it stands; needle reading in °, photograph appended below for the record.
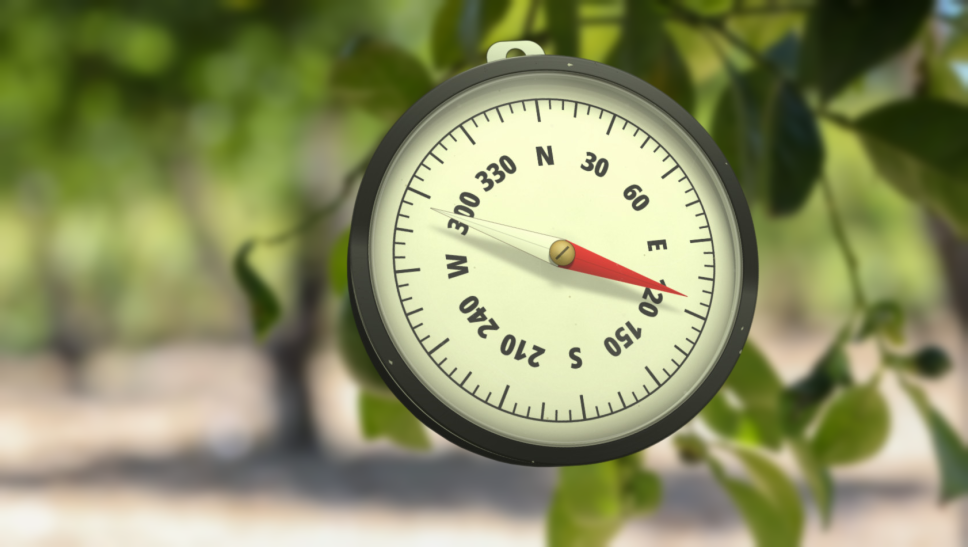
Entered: 115 °
